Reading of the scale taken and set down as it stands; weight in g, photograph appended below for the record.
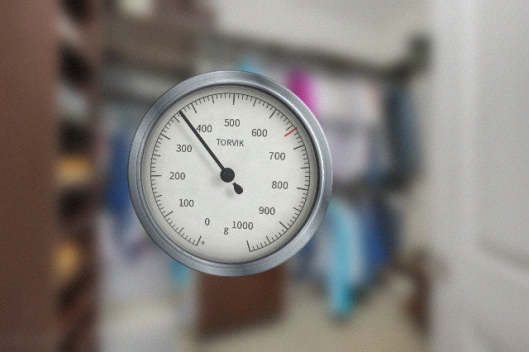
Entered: 370 g
